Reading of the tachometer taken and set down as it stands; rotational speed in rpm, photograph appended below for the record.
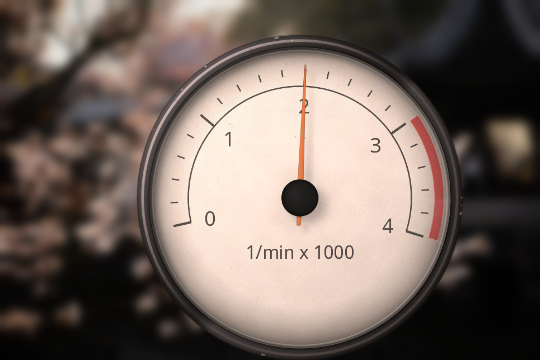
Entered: 2000 rpm
